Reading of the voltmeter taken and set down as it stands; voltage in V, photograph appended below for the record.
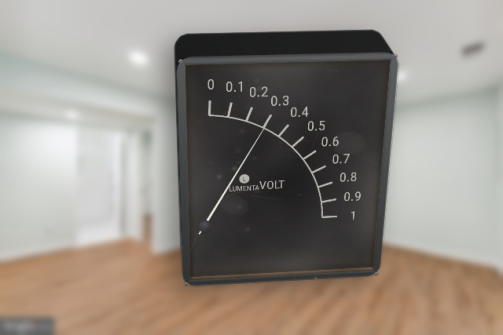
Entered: 0.3 V
